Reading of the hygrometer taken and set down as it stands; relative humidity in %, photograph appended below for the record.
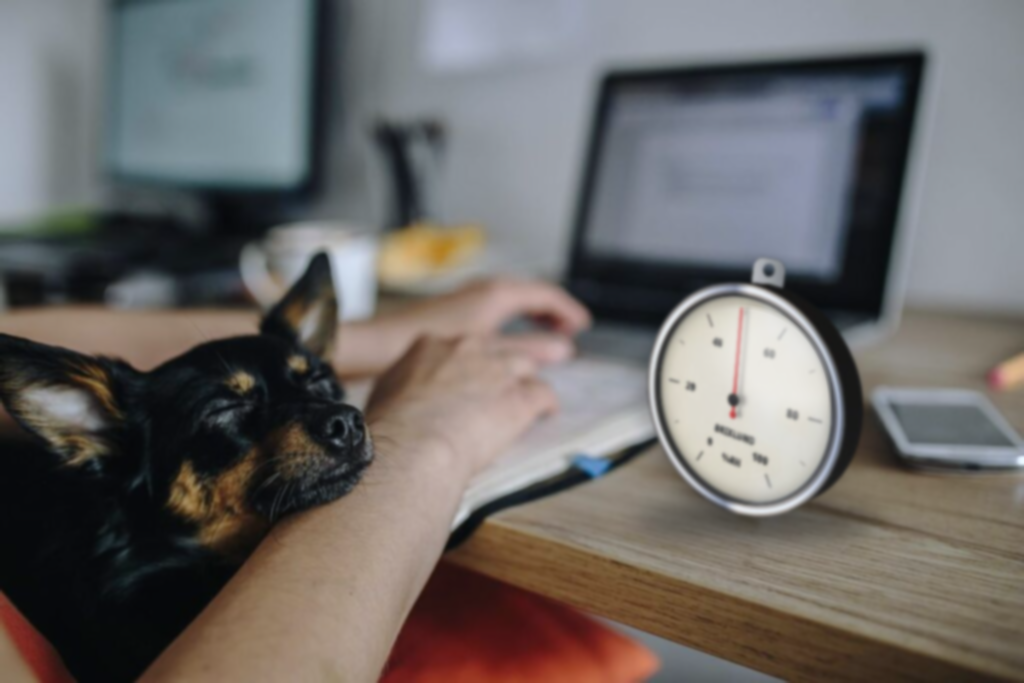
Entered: 50 %
